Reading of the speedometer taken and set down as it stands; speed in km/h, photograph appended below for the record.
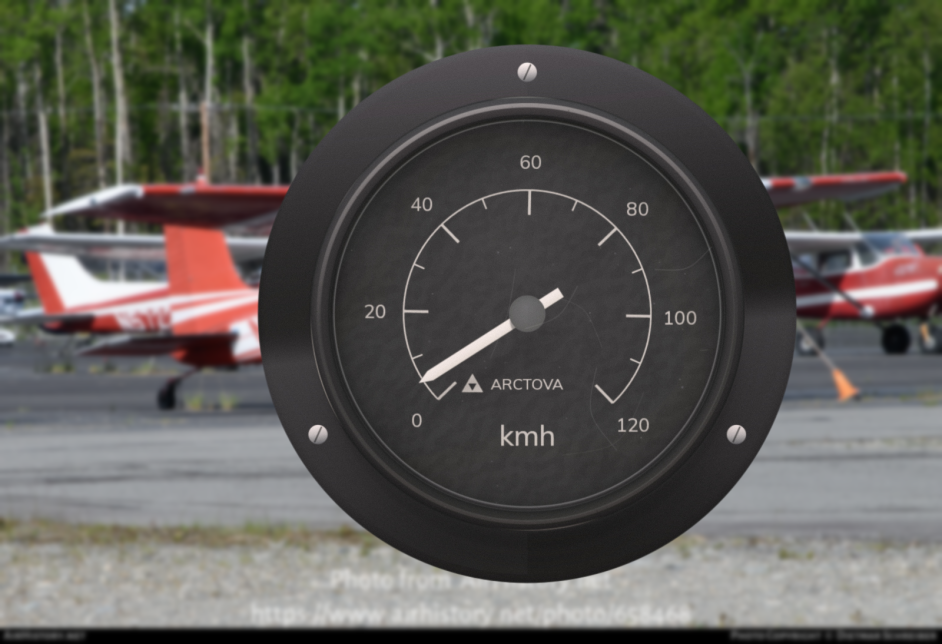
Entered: 5 km/h
